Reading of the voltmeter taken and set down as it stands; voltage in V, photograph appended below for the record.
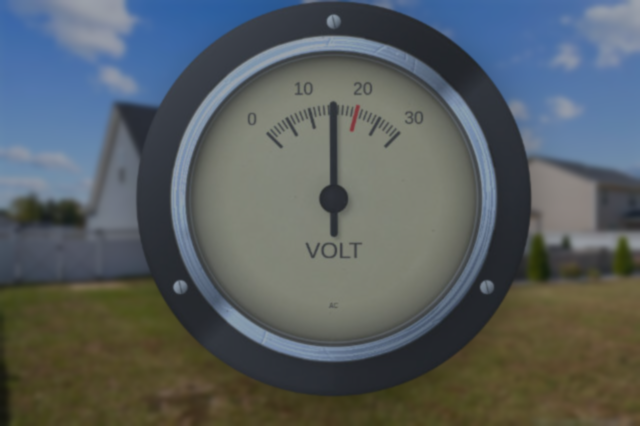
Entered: 15 V
